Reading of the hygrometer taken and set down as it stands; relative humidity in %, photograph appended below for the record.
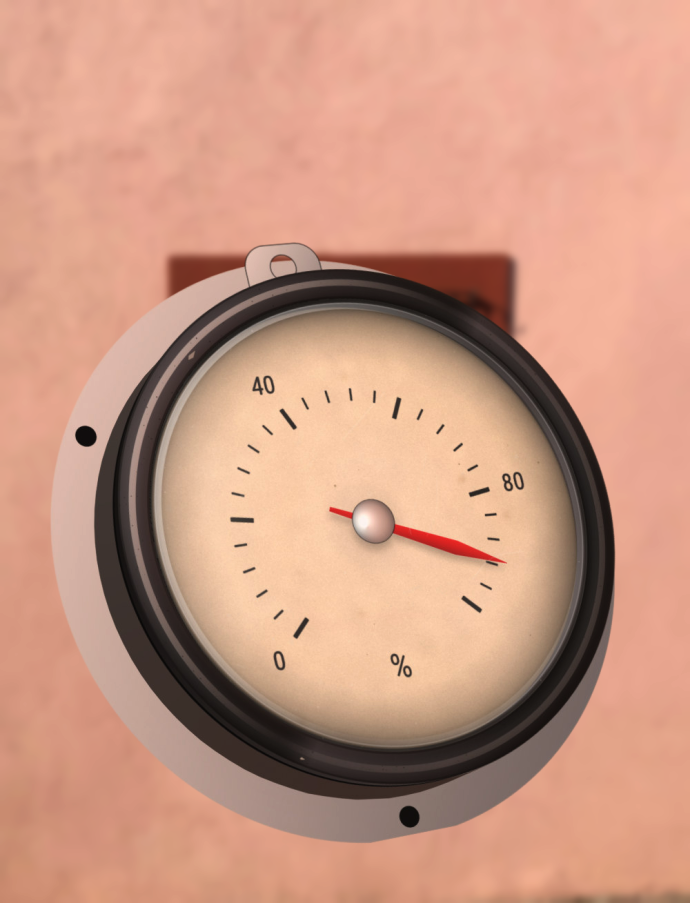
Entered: 92 %
